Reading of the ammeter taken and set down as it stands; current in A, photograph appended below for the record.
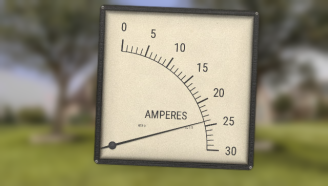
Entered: 24 A
